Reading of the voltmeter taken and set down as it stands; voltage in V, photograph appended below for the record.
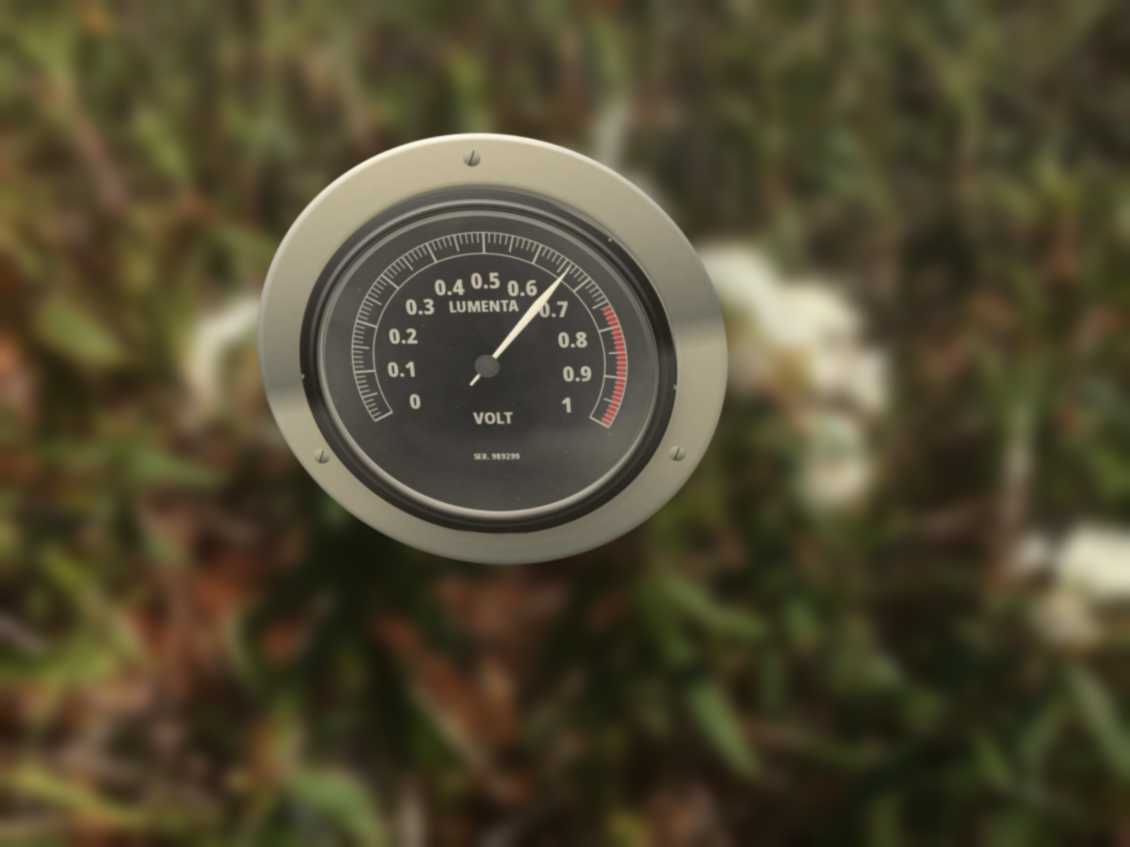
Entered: 0.66 V
